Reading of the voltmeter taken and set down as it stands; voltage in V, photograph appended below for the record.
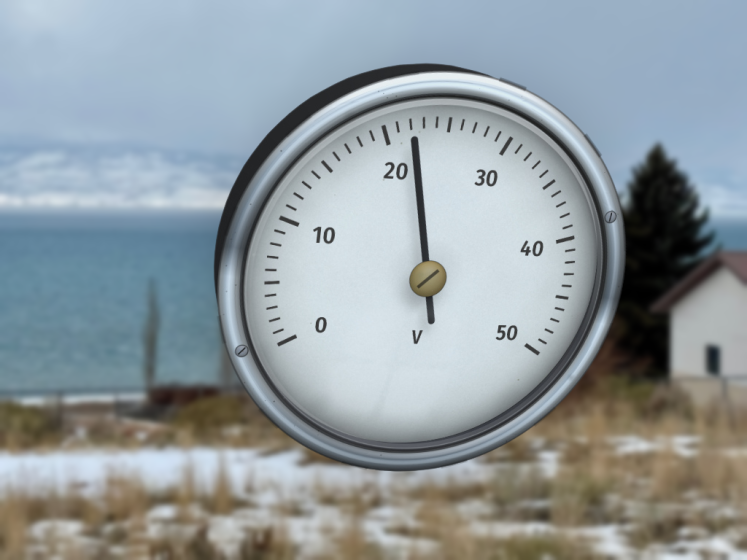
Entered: 22 V
